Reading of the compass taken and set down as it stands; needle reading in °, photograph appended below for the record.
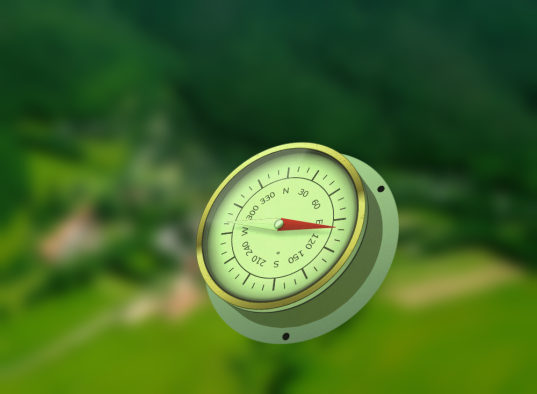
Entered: 100 °
